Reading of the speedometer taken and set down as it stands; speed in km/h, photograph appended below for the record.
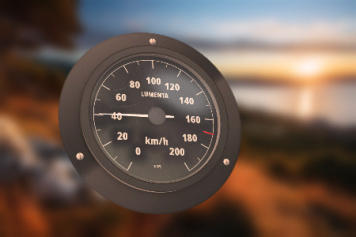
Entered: 40 km/h
